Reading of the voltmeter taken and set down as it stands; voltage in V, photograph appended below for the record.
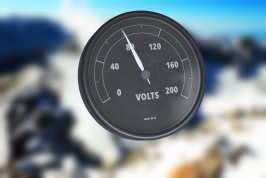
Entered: 80 V
